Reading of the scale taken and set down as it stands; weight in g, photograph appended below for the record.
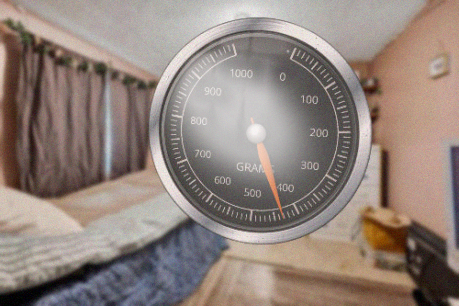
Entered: 430 g
